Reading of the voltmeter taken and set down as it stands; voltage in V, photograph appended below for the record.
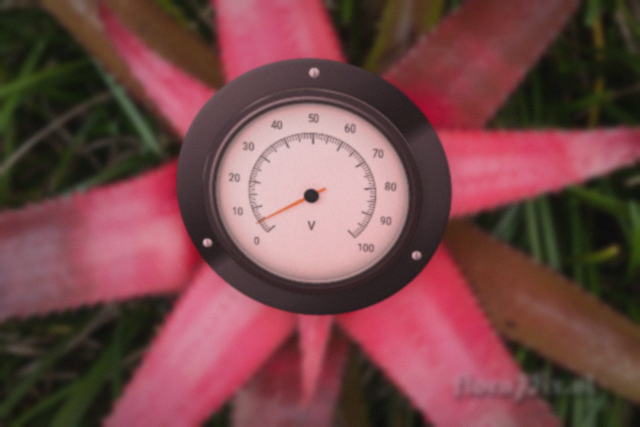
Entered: 5 V
